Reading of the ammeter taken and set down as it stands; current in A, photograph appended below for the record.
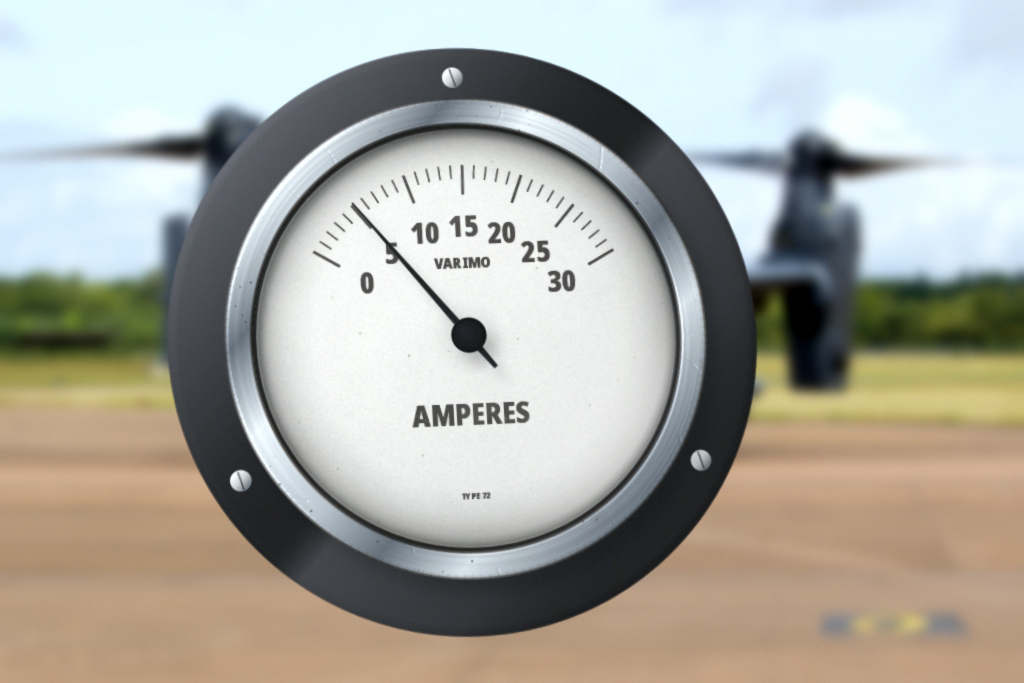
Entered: 5 A
